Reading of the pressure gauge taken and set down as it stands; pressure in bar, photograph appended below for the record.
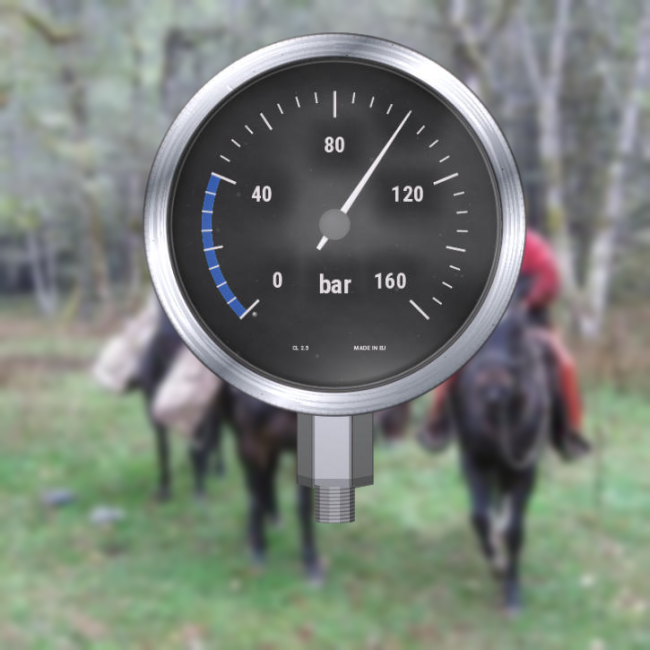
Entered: 100 bar
